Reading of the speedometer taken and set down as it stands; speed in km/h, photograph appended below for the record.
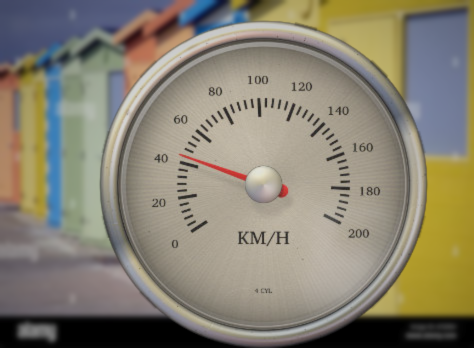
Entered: 44 km/h
